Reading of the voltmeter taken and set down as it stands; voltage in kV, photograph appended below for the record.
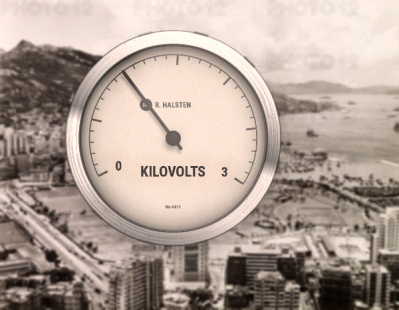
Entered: 1 kV
